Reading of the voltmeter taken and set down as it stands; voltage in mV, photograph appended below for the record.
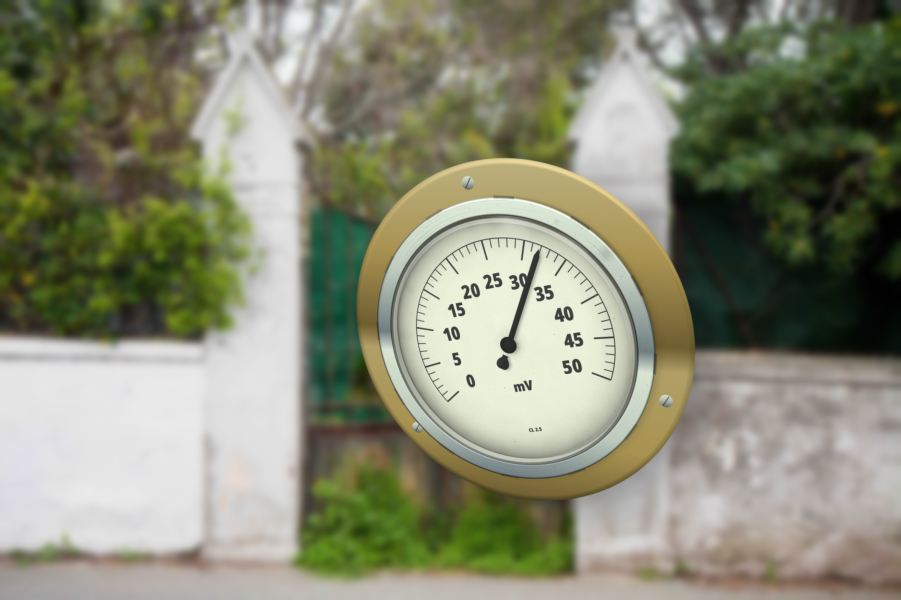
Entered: 32 mV
